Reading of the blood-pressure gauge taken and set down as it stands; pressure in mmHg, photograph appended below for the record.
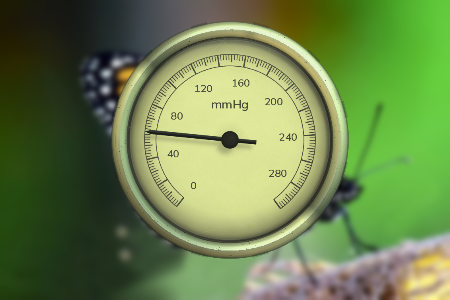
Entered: 60 mmHg
